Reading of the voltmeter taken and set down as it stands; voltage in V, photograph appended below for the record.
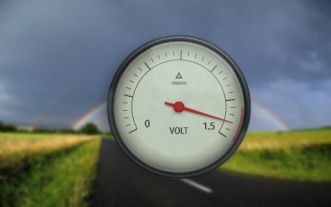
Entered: 1.4 V
